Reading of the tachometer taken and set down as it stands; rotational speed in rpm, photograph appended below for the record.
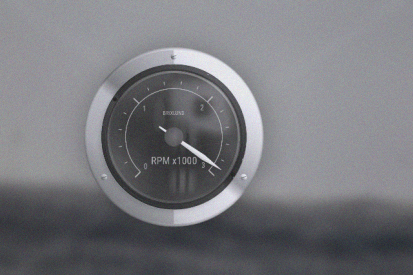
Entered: 2900 rpm
